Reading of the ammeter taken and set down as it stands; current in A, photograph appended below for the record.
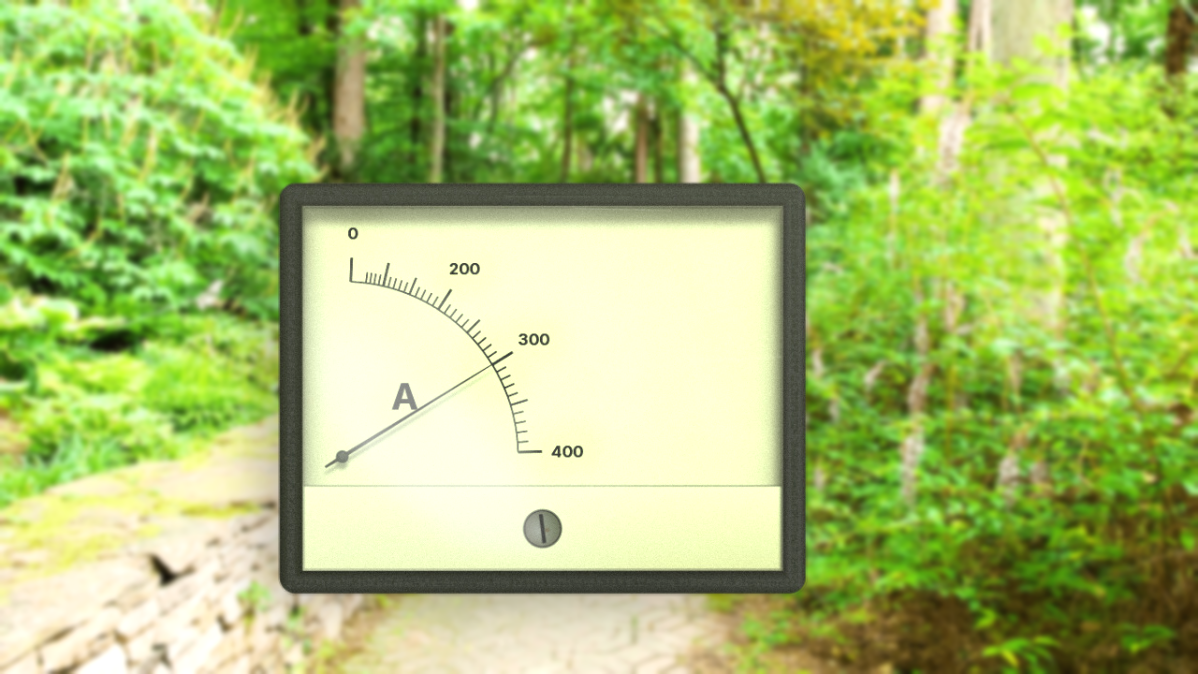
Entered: 300 A
